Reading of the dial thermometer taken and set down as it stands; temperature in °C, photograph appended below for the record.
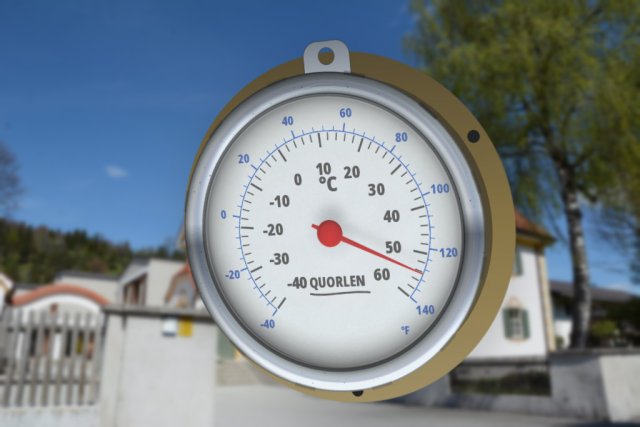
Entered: 54 °C
